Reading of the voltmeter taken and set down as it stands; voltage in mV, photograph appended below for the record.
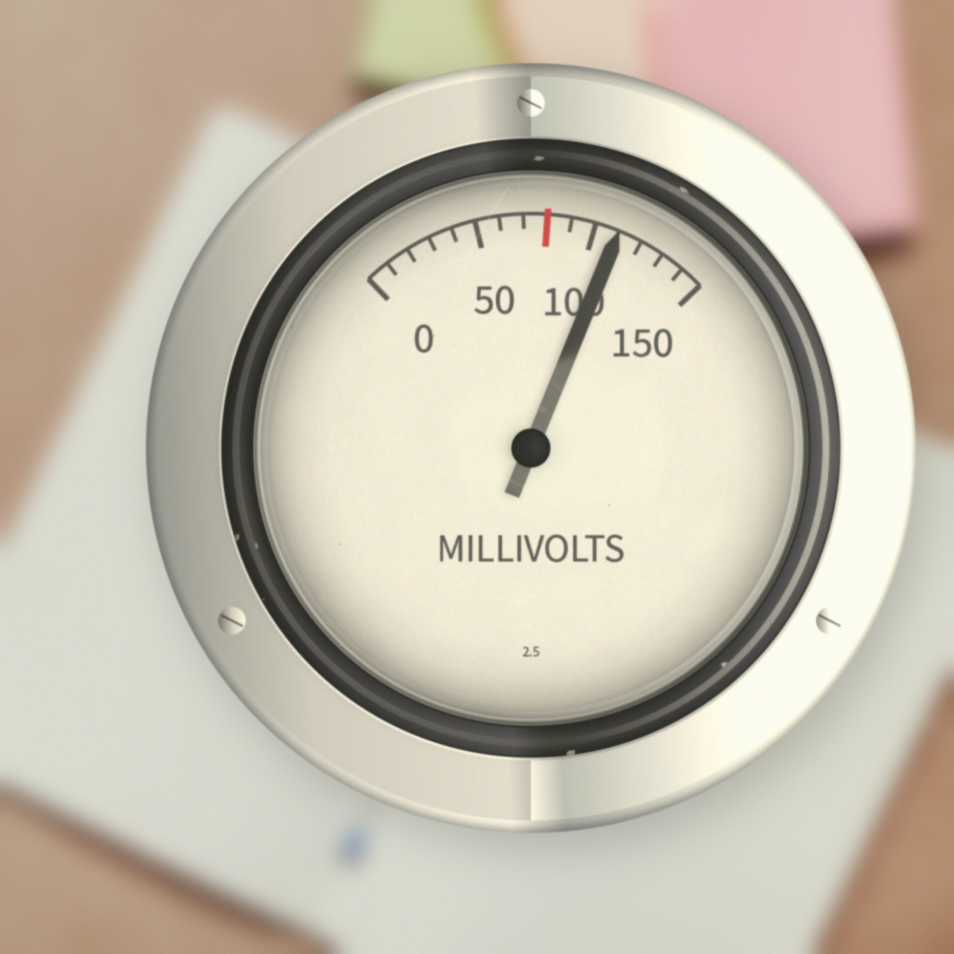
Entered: 110 mV
